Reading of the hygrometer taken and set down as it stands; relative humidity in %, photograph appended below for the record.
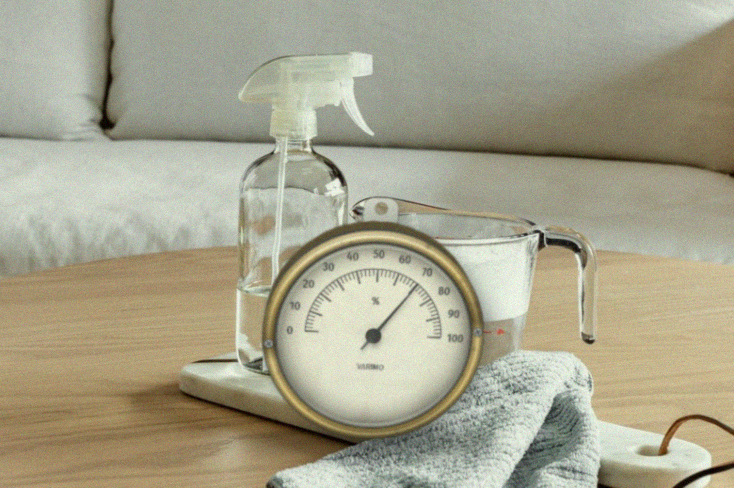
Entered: 70 %
